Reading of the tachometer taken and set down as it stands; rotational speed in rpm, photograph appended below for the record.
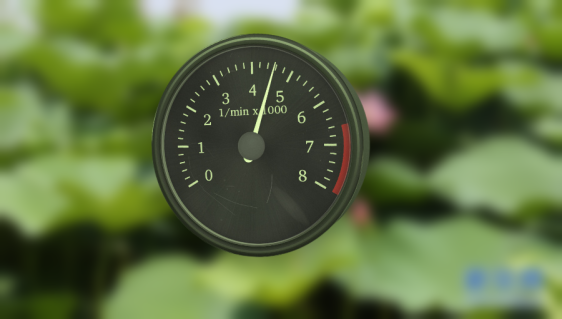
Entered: 4600 rpm
